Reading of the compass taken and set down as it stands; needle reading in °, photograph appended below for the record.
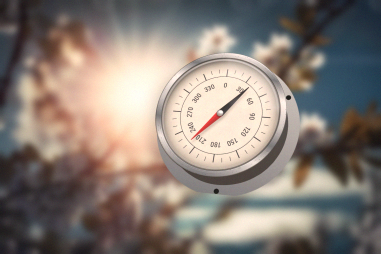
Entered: 220 °
